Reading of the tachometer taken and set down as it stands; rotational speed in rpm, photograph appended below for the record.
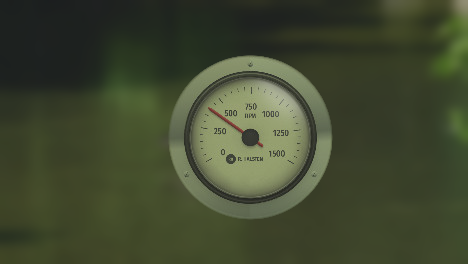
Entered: 400 rpm
